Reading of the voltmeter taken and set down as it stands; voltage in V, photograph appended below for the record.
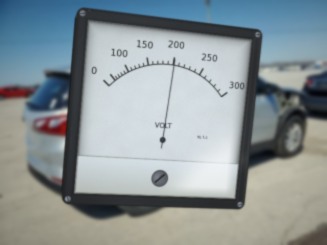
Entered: 200 V
